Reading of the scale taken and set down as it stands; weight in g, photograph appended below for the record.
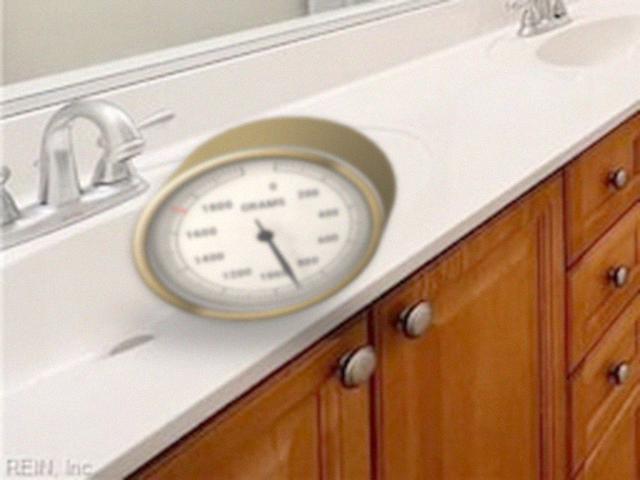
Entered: 900 g
